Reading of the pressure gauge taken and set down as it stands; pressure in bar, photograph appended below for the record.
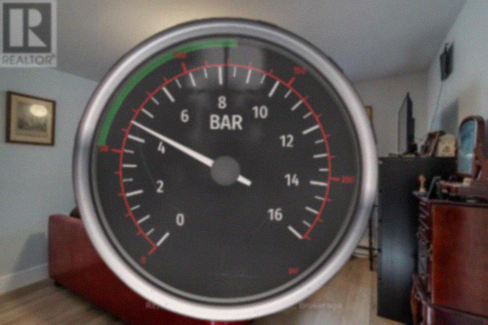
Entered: 4.5 bar
